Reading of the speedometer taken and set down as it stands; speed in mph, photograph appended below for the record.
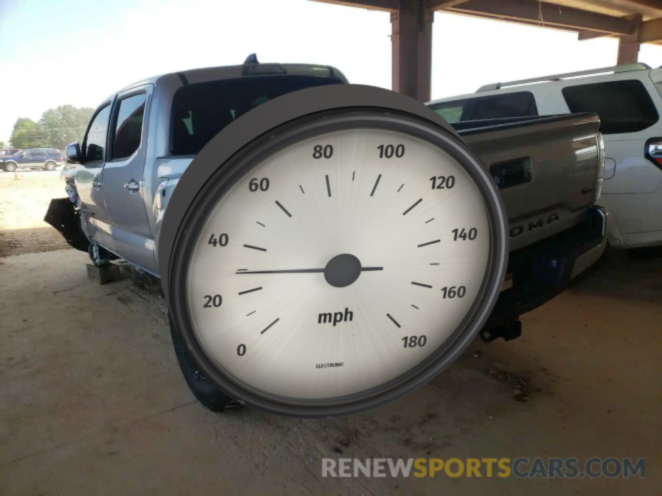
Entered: 30 mph
